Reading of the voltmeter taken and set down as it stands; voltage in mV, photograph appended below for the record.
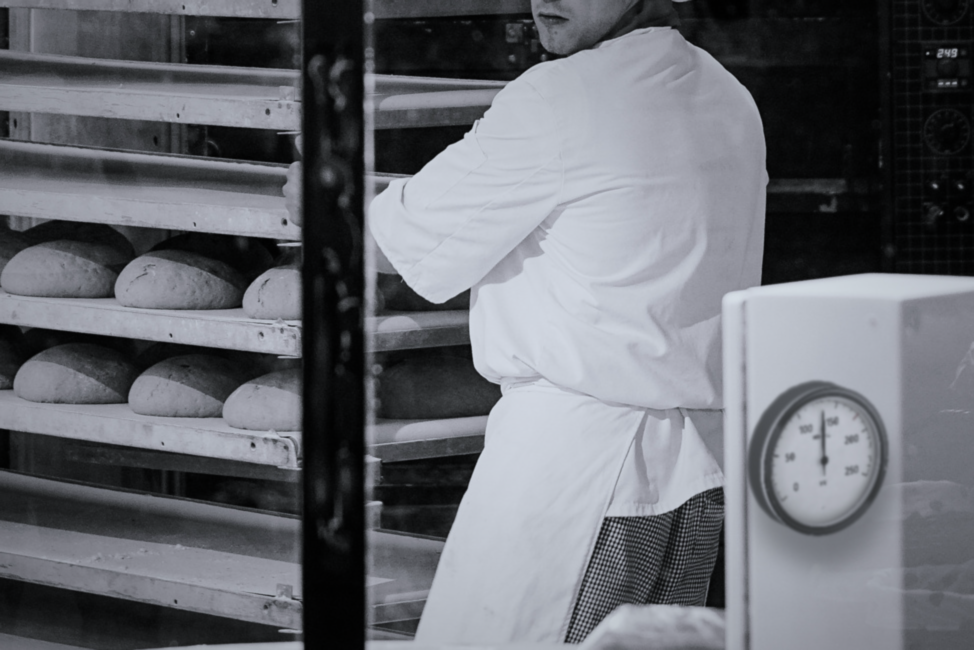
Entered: 130 mV
